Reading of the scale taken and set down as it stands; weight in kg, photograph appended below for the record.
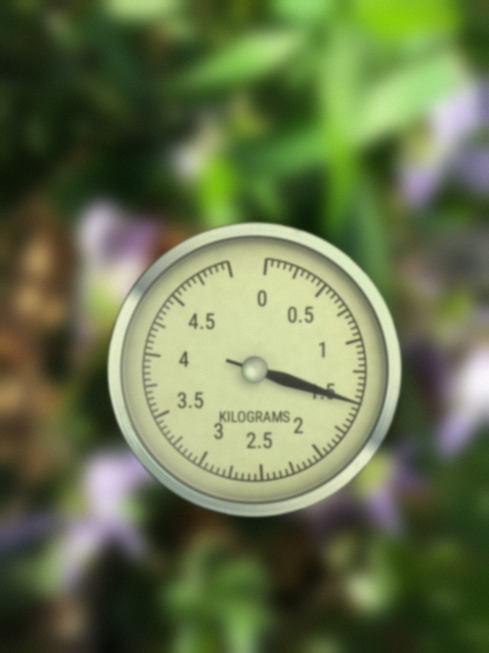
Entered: 1.5 kg
